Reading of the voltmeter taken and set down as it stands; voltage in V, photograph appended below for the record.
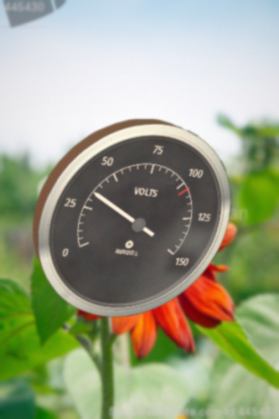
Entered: 35 V
